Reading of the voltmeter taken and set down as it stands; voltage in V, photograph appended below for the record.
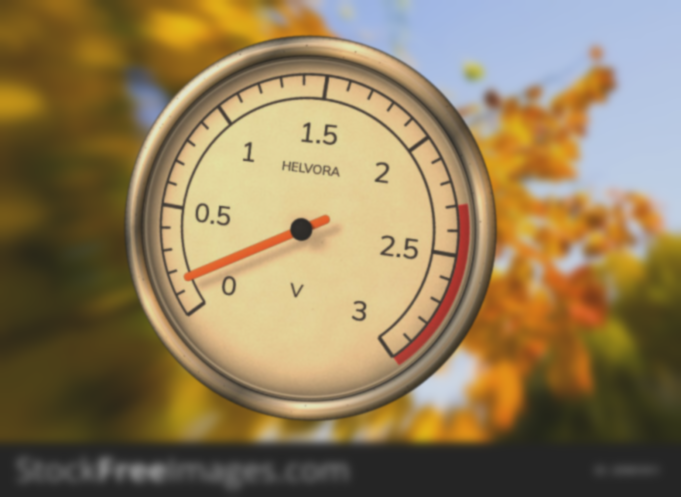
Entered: 0.15 V
